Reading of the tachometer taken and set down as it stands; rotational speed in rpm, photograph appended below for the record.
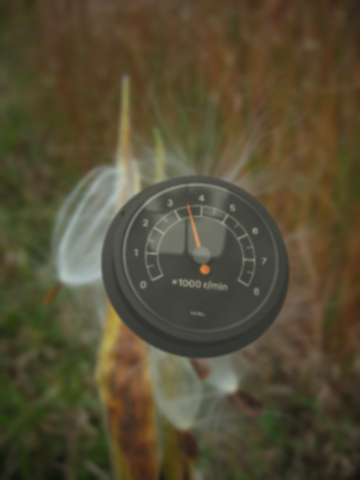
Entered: 3500 rpm
